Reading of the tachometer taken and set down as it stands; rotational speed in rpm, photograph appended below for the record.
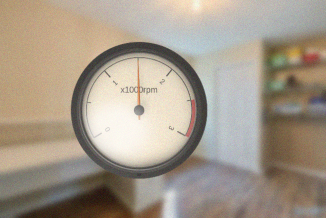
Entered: 1500 rpm
